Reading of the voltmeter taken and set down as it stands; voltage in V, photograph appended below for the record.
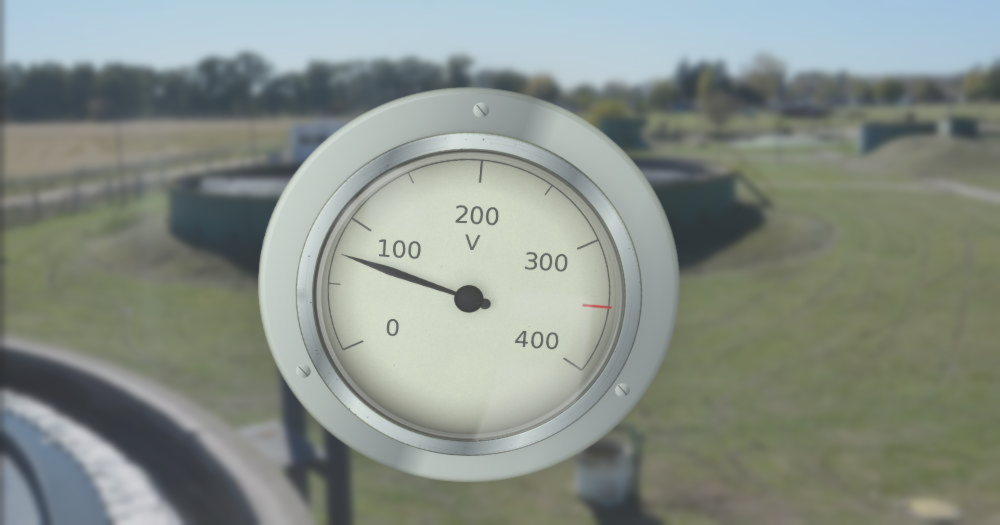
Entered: 75 V
